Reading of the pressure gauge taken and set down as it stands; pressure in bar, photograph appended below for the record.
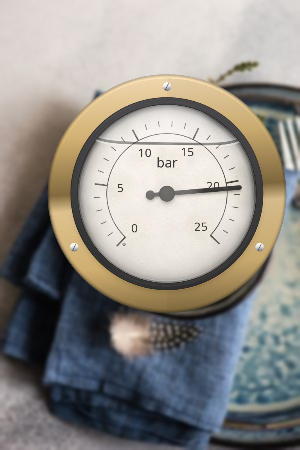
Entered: 20.5 bar
